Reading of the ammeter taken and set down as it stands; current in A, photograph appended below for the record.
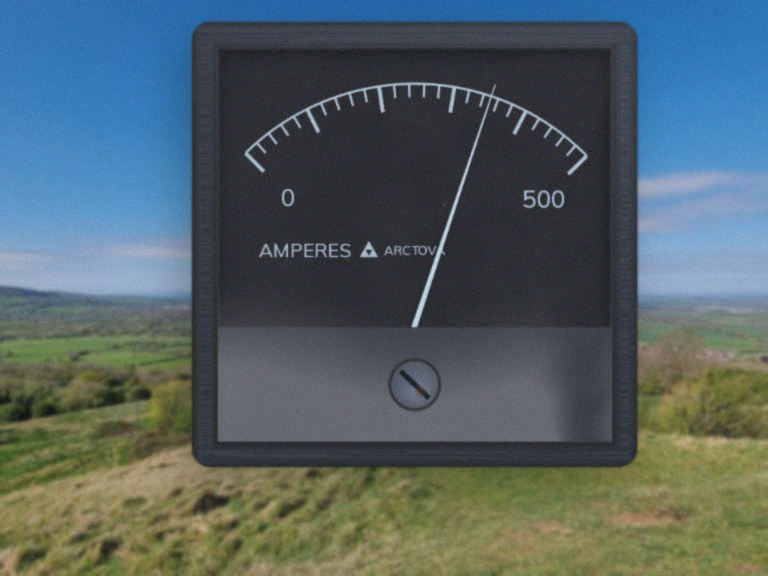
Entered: 350 A
